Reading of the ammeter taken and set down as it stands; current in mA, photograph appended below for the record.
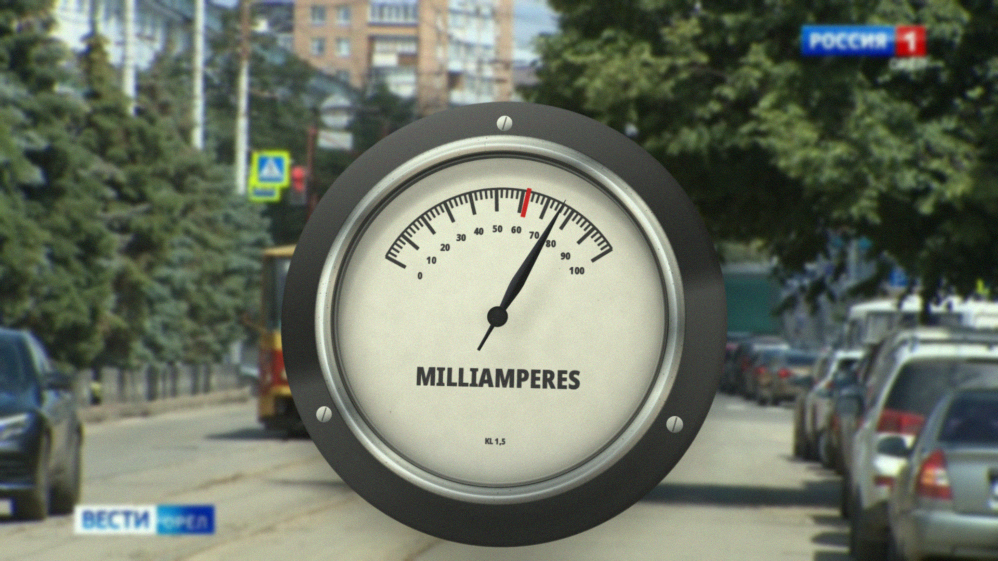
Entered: 76 mA
